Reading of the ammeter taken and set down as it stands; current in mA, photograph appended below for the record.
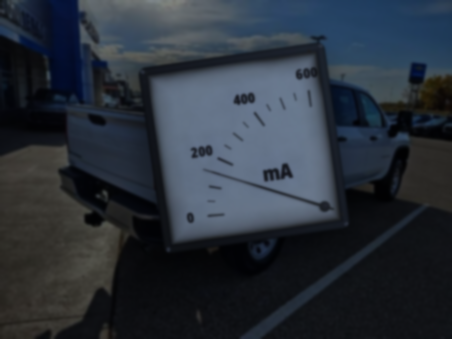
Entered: 150 mA
